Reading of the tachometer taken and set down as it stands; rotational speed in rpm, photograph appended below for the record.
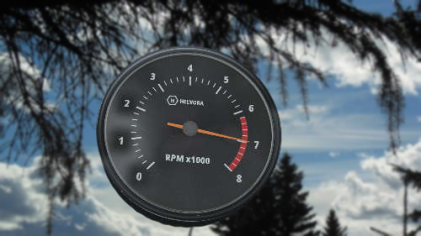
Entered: 7000 rpm
